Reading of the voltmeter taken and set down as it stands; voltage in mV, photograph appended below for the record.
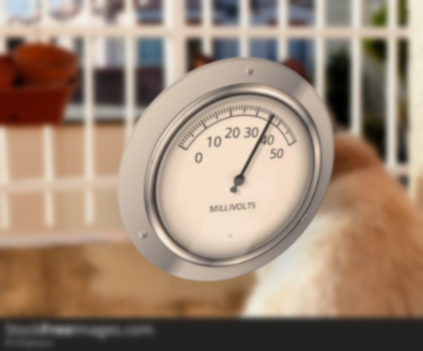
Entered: 35 mV
